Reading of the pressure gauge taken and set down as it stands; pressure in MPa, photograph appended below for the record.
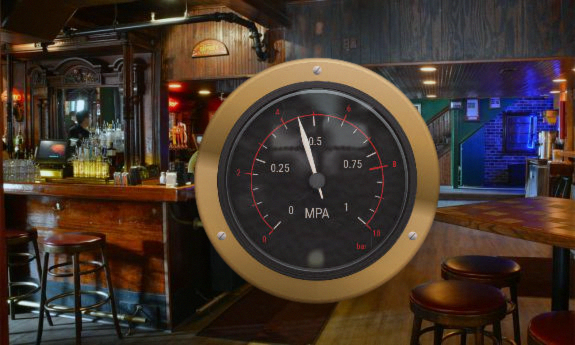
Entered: 0.45 MPa
